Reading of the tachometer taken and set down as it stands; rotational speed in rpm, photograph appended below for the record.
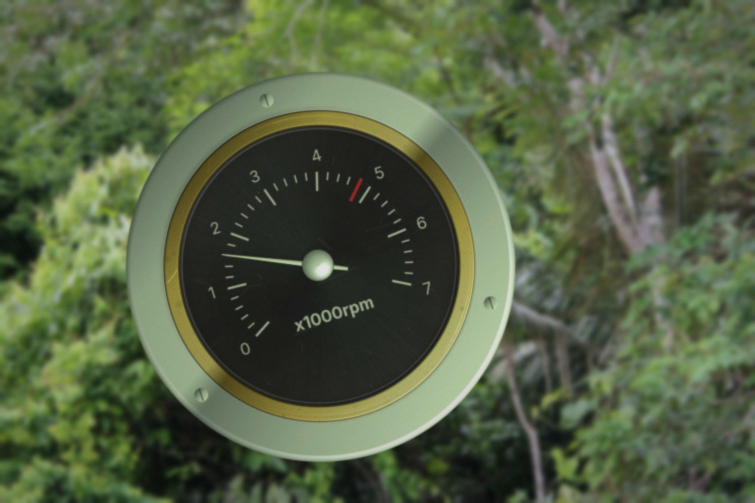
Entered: 1600 rpm
